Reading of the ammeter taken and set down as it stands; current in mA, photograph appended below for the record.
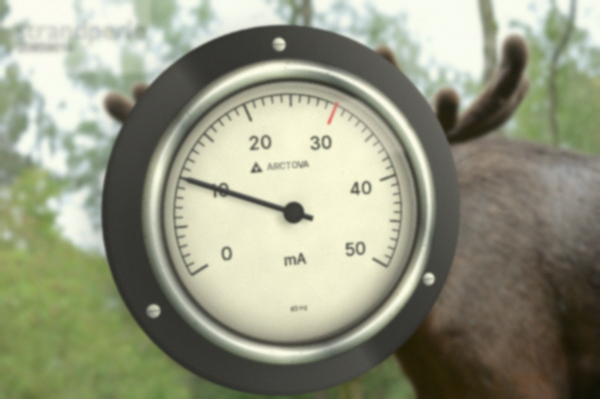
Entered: 10 mA
